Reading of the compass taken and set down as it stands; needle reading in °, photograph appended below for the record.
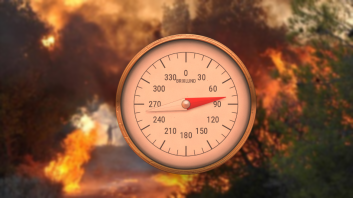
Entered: 80 °
